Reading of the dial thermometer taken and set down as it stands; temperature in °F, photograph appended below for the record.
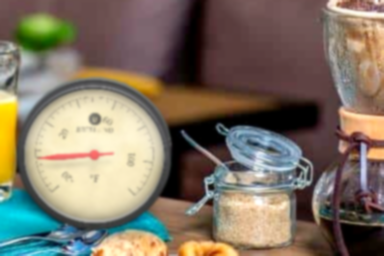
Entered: 0 °F
